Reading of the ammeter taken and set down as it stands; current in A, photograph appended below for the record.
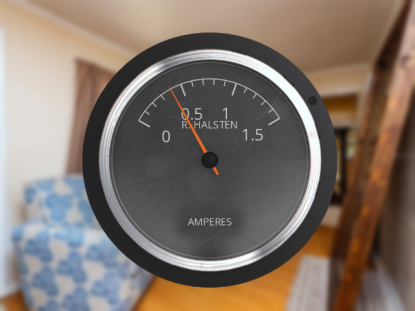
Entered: 0.4 A
